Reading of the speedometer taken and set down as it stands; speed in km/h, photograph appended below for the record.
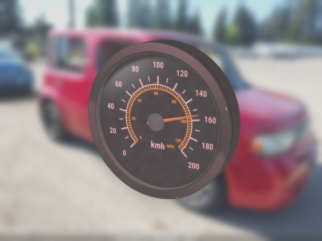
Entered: 155 km/h
